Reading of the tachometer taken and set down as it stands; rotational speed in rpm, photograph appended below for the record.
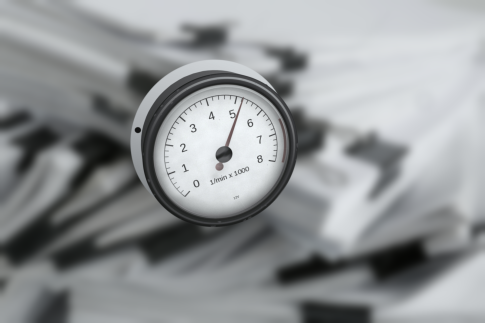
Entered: 5200 rpm
